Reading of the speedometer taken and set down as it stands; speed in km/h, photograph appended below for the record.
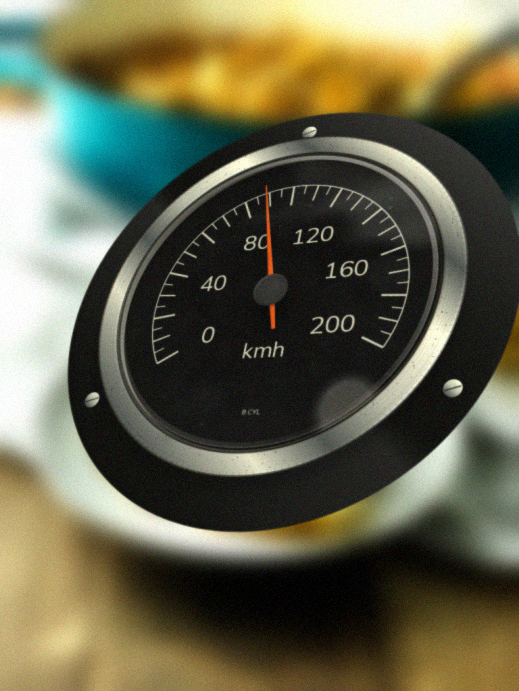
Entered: 90 km/h
